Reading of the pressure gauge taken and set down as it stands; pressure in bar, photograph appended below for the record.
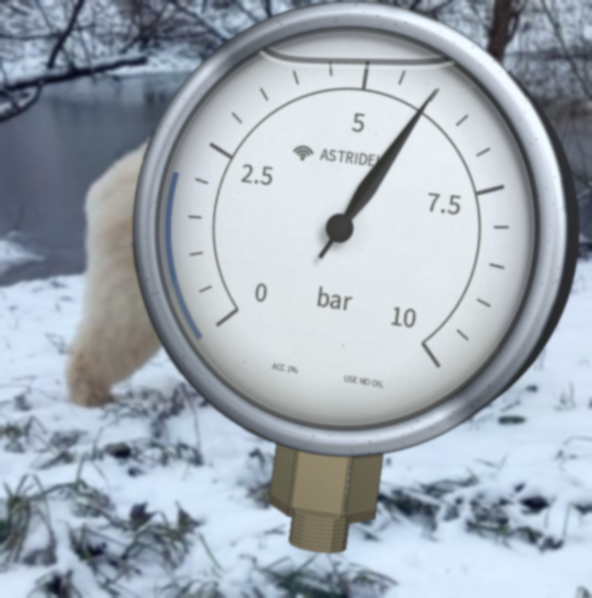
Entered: 6 bar
